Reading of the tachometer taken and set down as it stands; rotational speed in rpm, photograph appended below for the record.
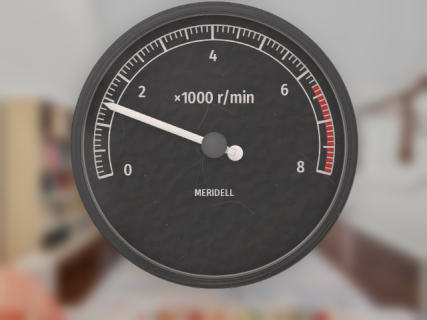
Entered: 1400 rpm
